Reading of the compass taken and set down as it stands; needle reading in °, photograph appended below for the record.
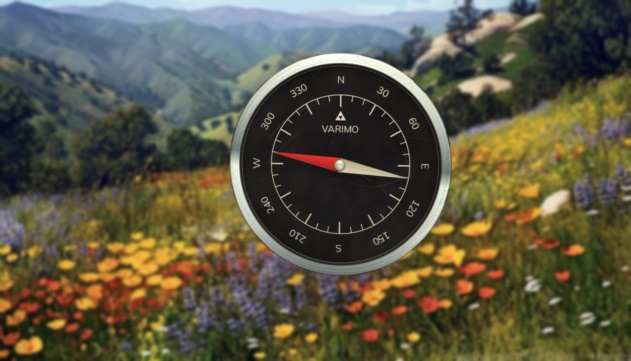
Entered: 280 °
